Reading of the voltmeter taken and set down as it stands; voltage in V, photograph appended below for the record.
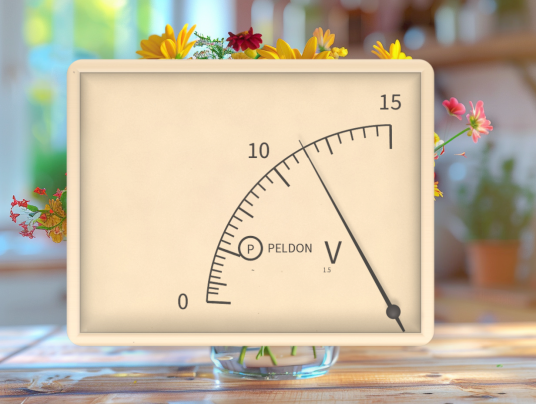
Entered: 11.5 V
